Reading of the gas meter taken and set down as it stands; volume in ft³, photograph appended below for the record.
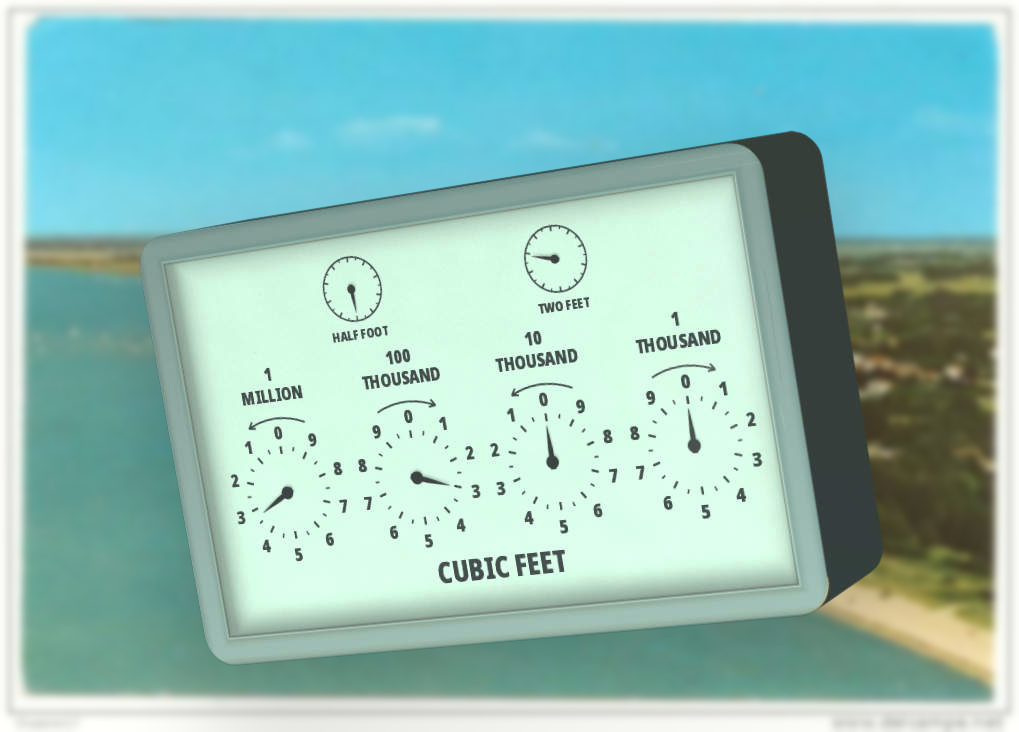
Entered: 330000 ft³
